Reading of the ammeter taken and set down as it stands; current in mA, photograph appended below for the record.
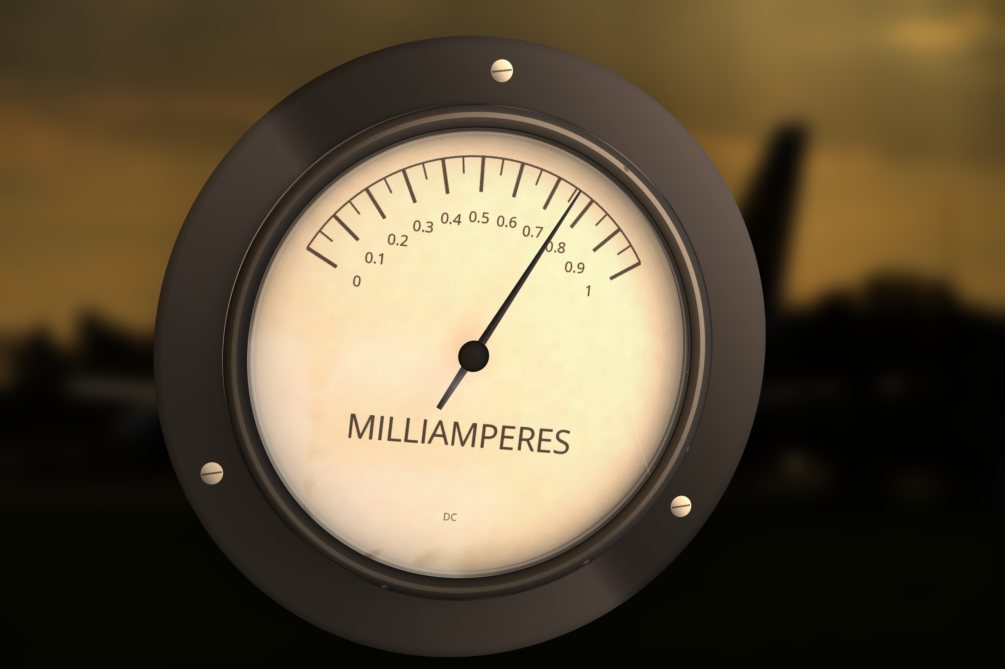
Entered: 0.75 mA
